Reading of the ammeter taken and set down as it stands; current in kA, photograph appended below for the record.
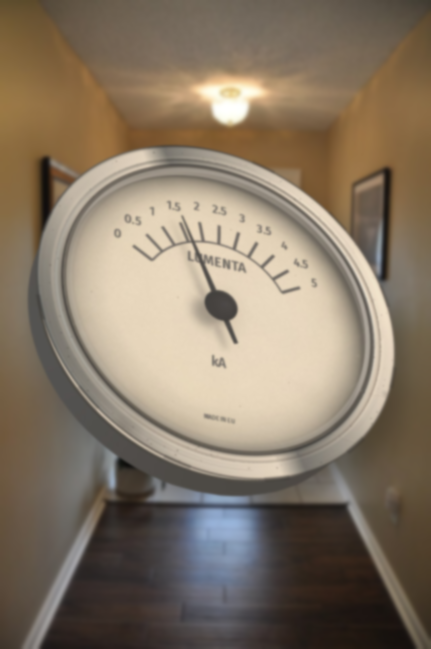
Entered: 1.5 kA
